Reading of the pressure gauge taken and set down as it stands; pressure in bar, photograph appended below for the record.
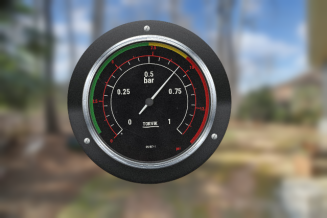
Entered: 0.65 bar
